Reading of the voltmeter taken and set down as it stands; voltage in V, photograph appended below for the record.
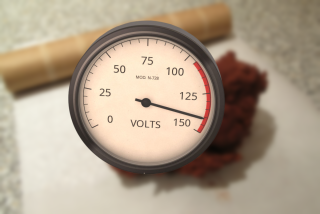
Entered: 140 V
